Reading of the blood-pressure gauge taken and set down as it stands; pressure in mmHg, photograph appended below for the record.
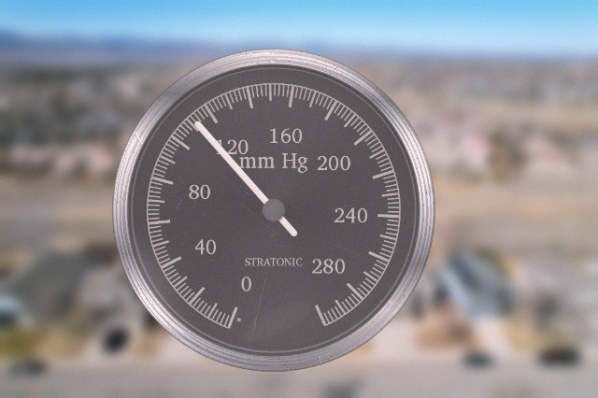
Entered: 112 mmHg
